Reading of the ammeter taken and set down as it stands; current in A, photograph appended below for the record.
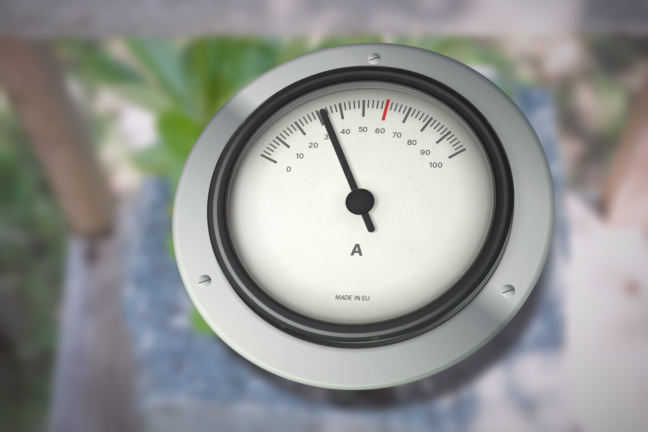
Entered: 32 A
